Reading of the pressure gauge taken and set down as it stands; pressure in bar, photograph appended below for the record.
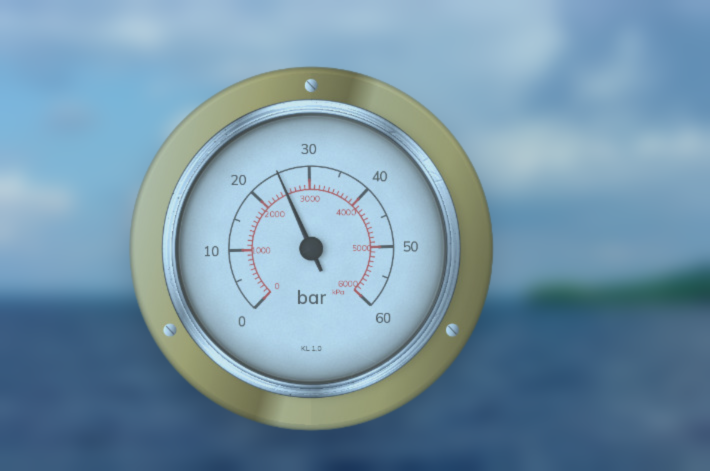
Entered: 25 bar
